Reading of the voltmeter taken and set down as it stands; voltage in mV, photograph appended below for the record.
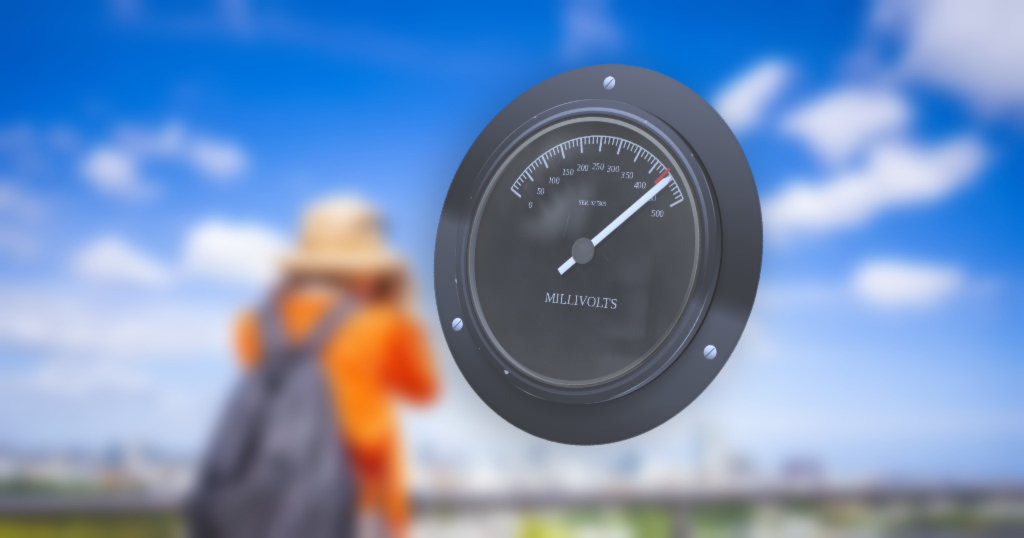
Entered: 450 mV
